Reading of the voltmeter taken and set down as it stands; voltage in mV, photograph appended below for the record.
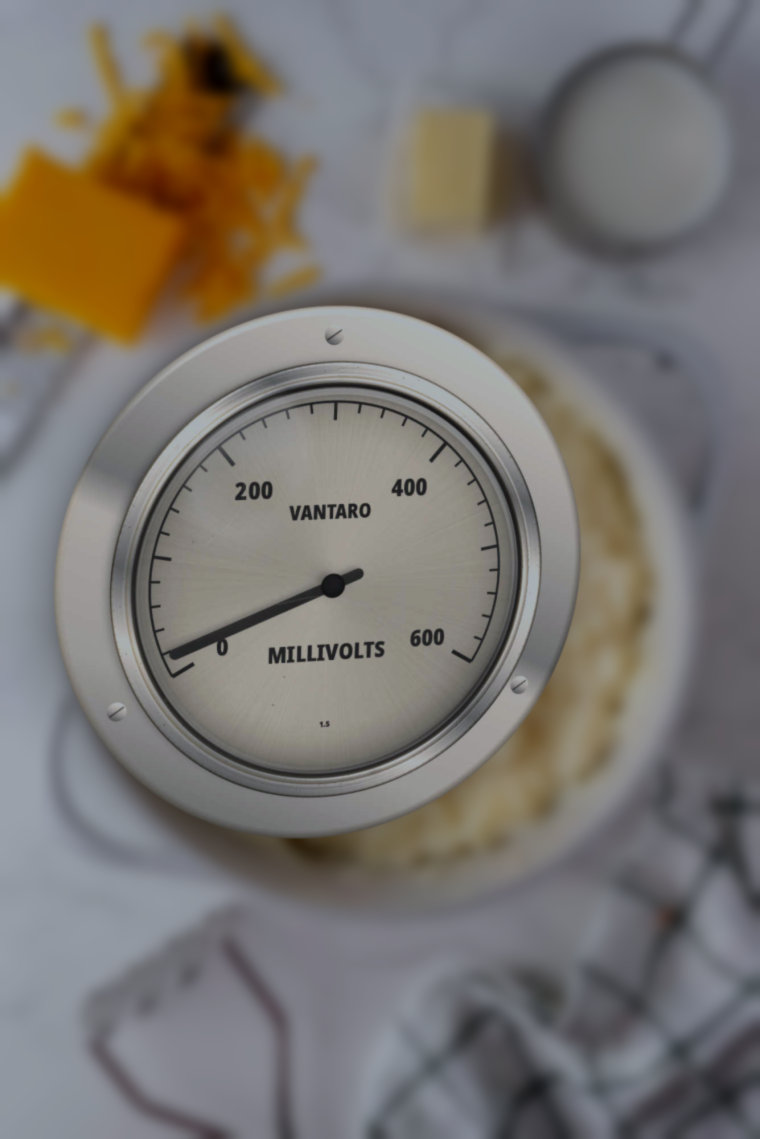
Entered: 20 mV
